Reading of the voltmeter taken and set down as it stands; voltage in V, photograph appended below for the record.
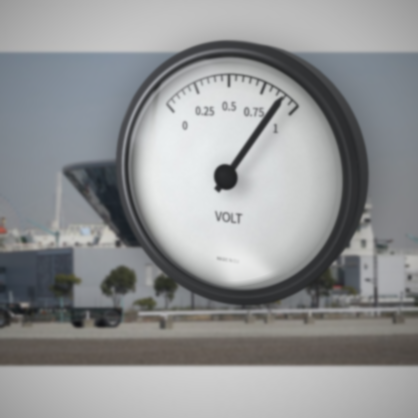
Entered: 0.9 V
